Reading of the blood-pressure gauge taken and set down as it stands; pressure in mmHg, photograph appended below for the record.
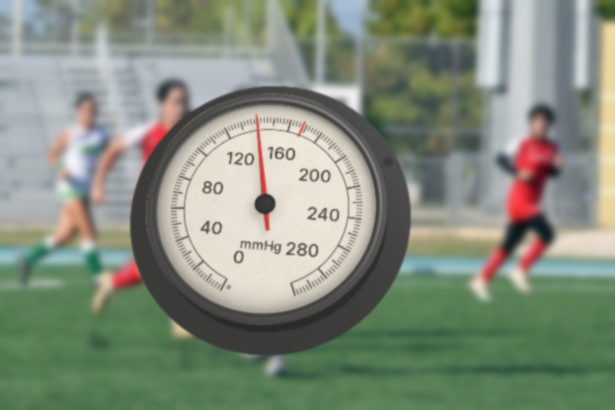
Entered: 140 mmHg
